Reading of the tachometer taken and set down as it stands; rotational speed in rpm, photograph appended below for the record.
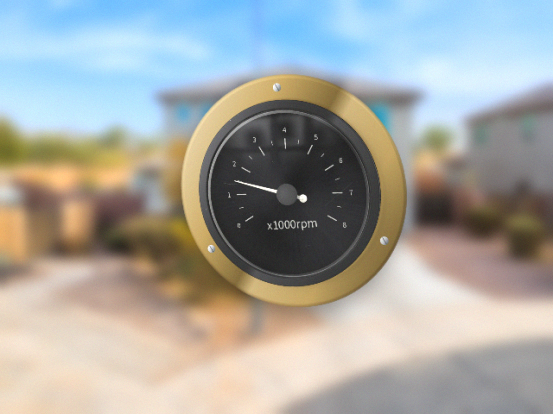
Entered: 1500 rpm
